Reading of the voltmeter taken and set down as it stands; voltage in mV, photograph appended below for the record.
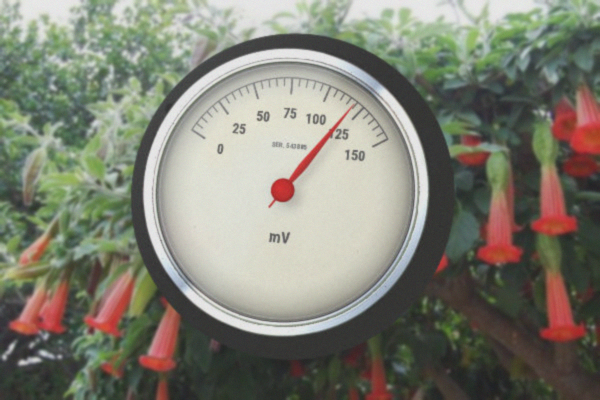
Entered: 120 mV
